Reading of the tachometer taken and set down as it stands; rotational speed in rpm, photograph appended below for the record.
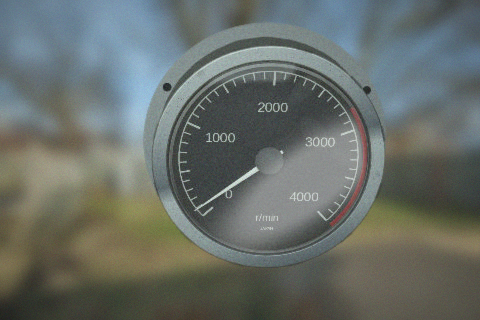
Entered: 100 rpm
